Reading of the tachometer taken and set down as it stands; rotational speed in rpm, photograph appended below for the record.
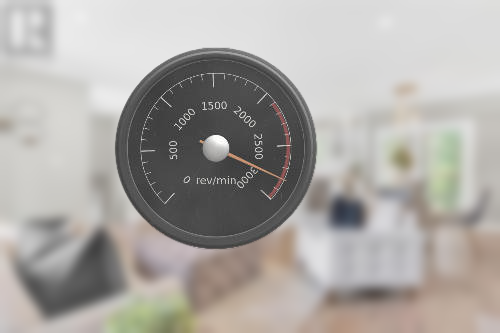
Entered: 2800 rpm
